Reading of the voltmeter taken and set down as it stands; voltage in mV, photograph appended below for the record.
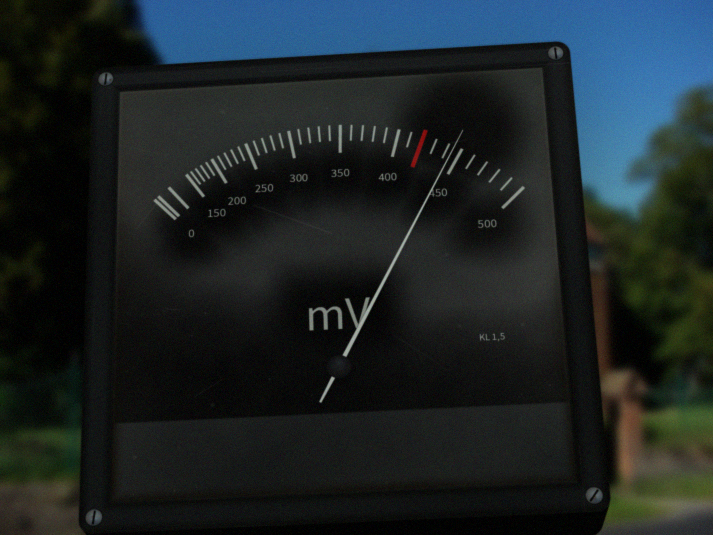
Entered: 445 mV
